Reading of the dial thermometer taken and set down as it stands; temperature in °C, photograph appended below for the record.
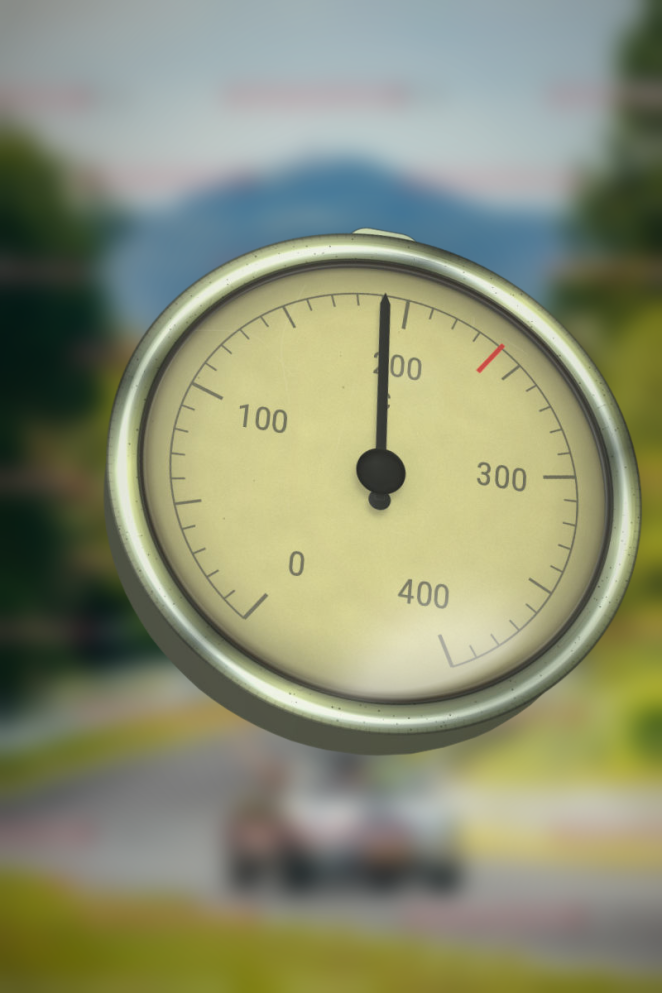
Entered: 190 °C
